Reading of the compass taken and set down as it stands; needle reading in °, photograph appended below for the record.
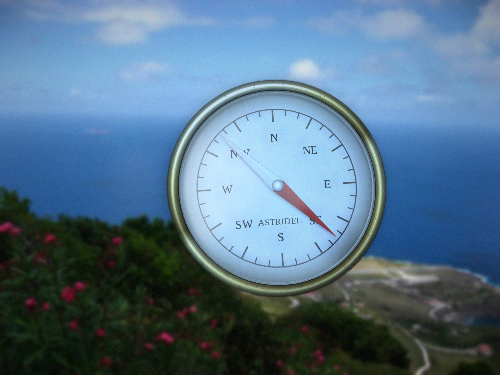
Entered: 135 °
